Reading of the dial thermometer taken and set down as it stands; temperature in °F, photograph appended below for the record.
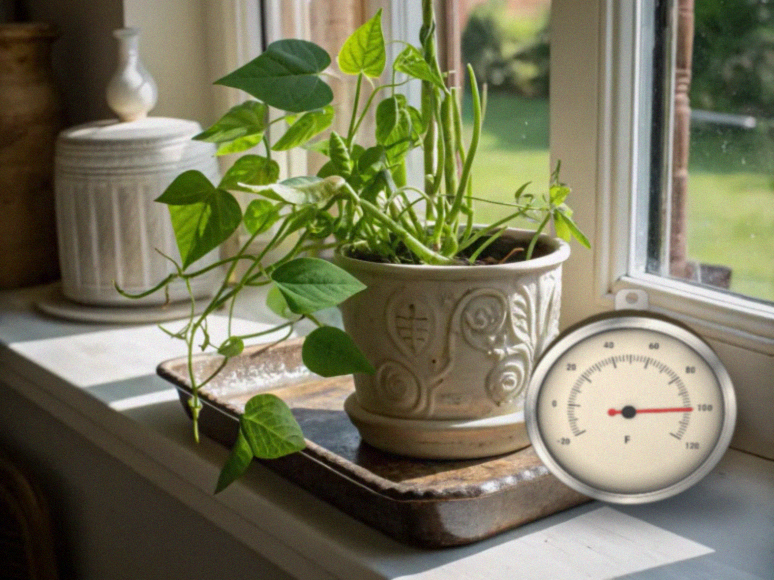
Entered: 100 °F
